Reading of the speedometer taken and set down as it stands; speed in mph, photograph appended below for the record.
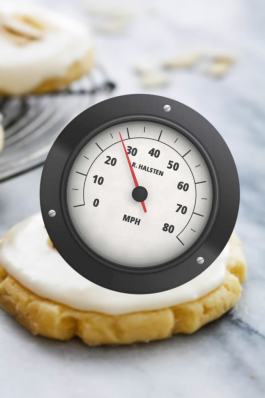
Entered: 27.5 mph
